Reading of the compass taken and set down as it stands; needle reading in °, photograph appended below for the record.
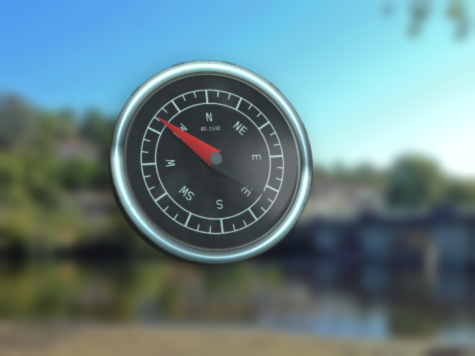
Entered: 310 °
